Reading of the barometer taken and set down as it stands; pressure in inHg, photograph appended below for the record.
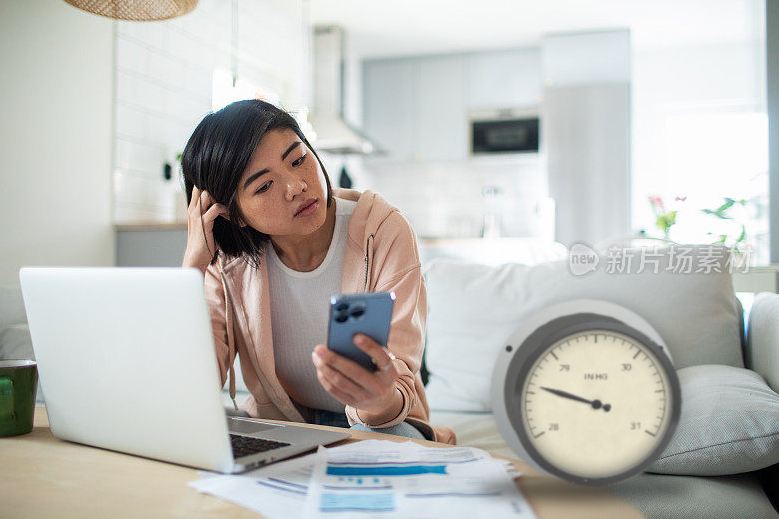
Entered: 28.6 inHg
